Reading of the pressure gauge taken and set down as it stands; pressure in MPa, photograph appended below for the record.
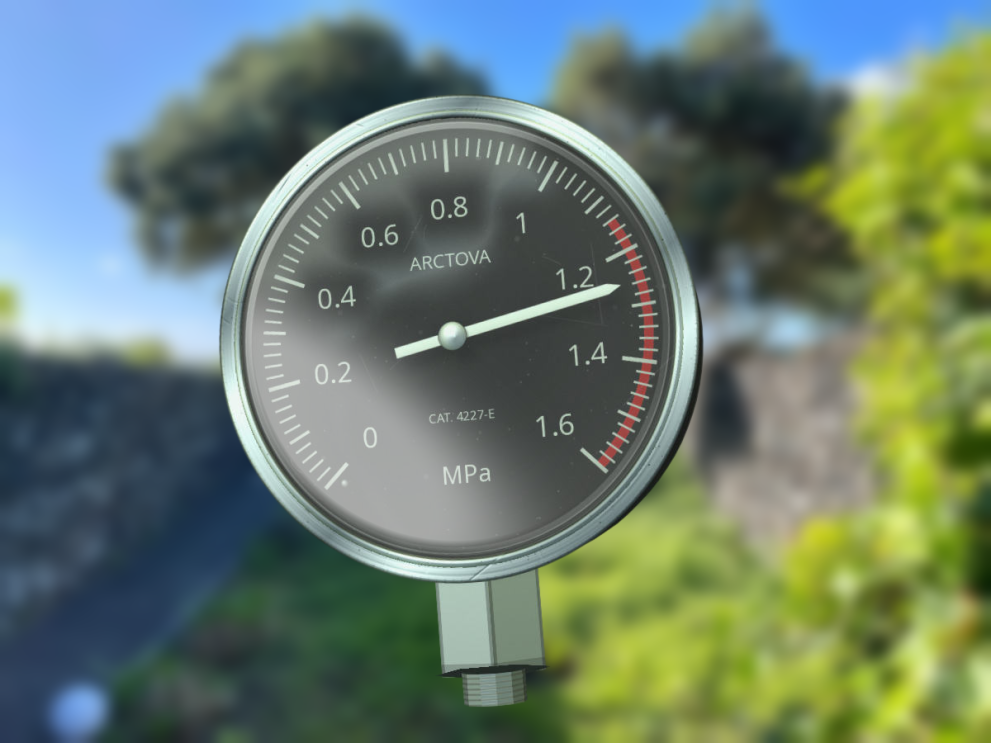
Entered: 1.26 MPa
